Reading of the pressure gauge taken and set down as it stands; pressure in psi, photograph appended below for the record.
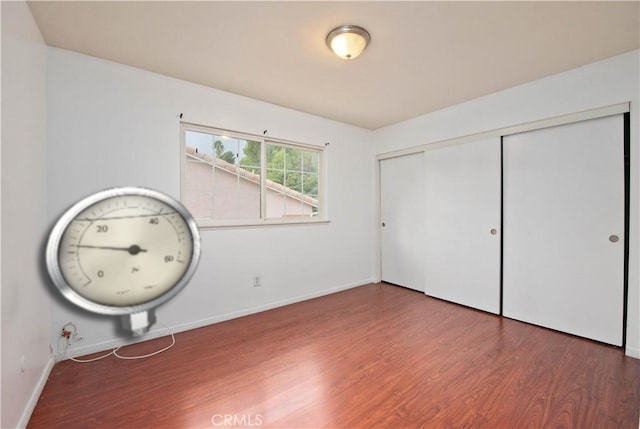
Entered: 12 psi
